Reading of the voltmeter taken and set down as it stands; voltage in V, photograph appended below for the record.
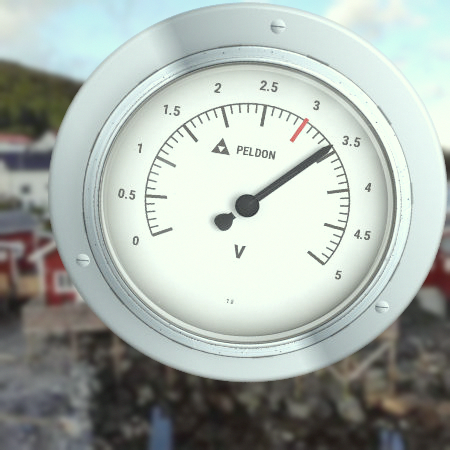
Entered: 3.4 V
